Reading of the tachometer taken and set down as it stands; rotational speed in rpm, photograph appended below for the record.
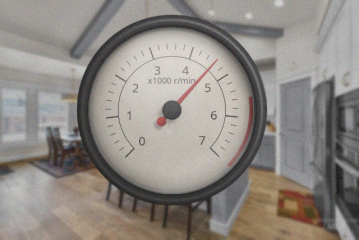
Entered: 4600 rpm
